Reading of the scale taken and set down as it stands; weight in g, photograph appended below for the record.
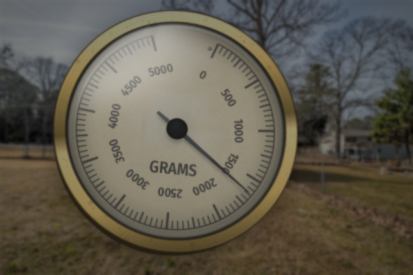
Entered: 1650 g
